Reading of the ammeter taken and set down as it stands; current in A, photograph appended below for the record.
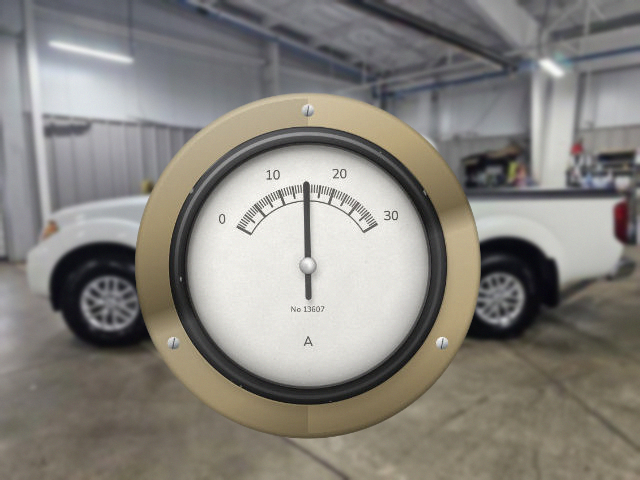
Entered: 15 A
